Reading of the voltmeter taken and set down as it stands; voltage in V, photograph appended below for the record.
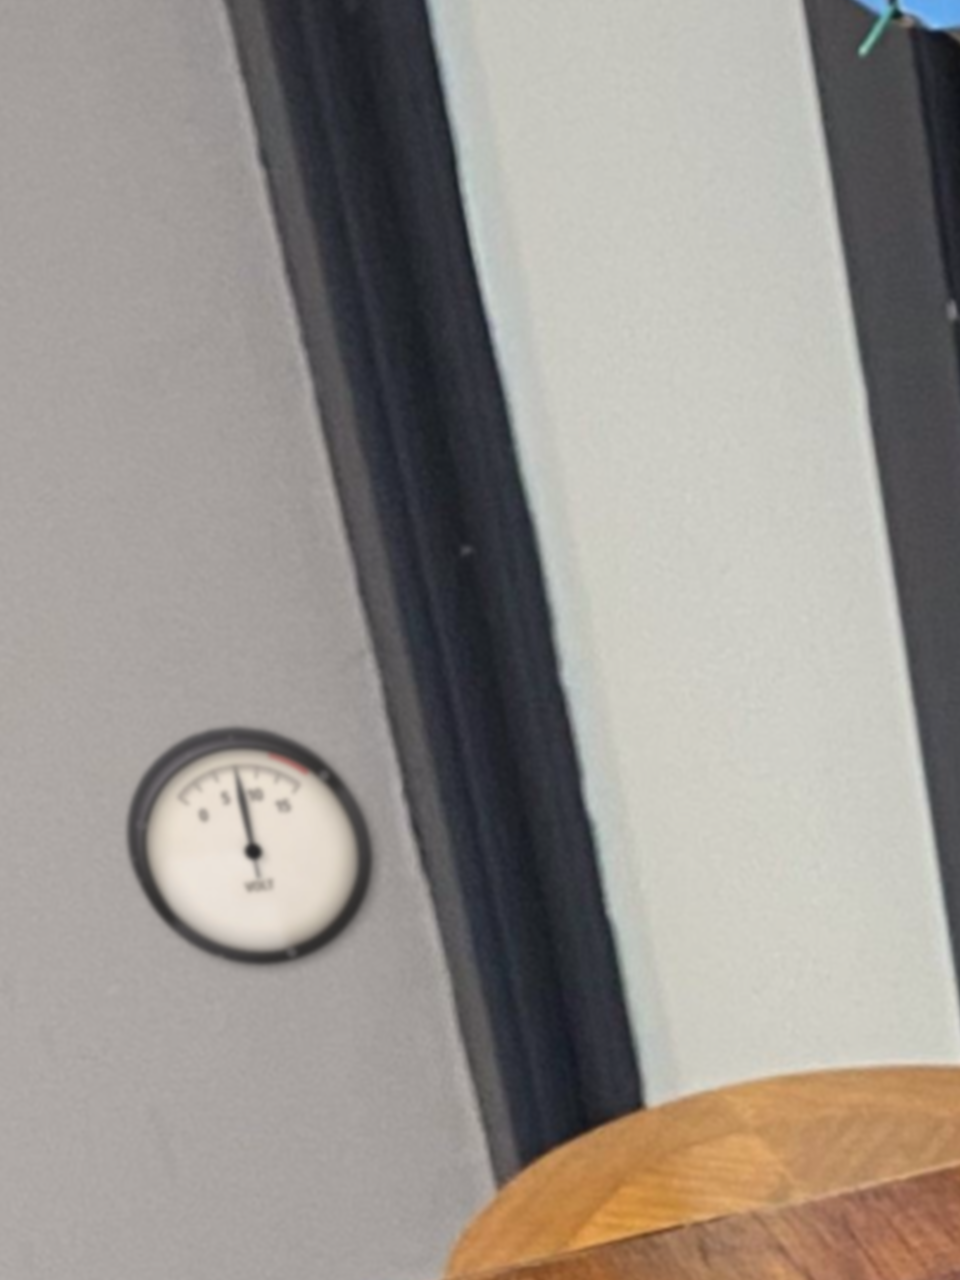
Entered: 7.5 V
